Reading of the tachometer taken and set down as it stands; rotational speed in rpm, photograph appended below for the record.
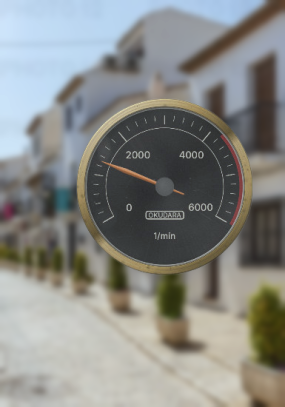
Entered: 1300 rpm
